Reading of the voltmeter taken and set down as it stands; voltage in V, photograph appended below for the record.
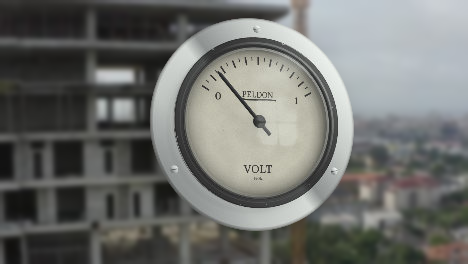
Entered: 0.15 V
